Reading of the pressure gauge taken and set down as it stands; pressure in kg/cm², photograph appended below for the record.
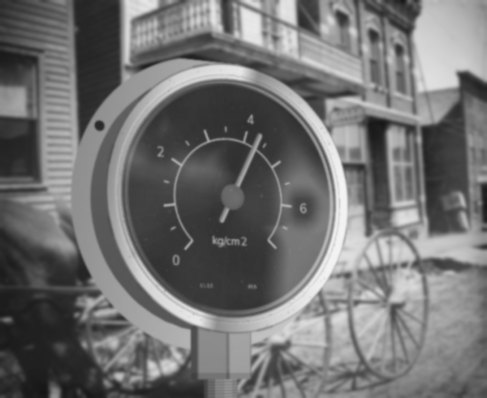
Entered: 4.25 kg/cm²
